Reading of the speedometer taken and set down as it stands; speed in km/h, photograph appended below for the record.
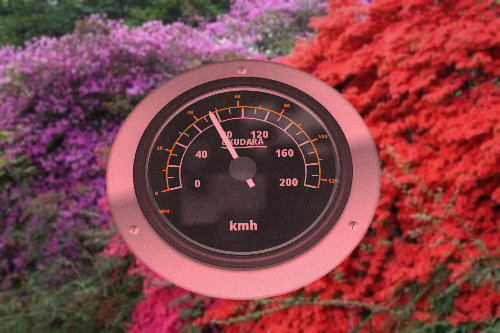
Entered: 75 km/h
